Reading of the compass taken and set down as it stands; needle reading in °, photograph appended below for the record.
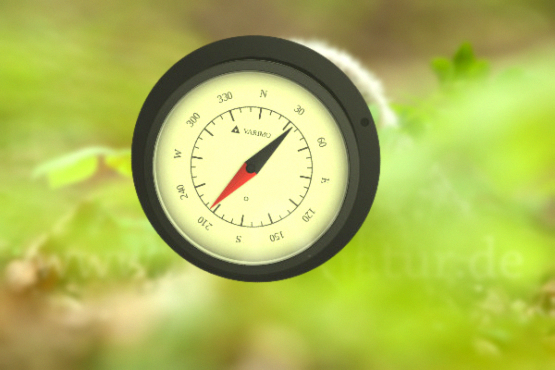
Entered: 215 °
